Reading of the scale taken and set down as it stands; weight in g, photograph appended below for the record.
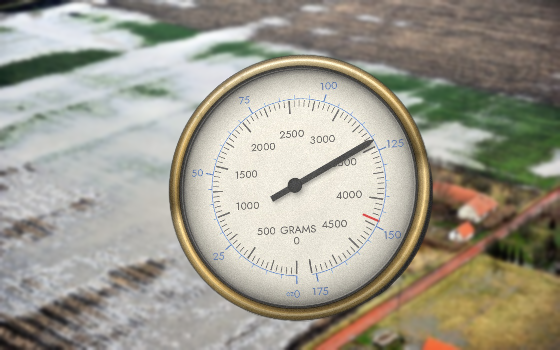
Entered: 3450 g
